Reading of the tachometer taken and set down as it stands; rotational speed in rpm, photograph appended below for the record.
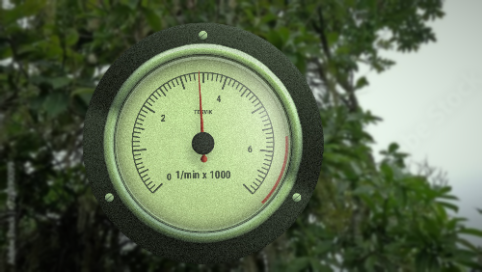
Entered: 3400 rpm
